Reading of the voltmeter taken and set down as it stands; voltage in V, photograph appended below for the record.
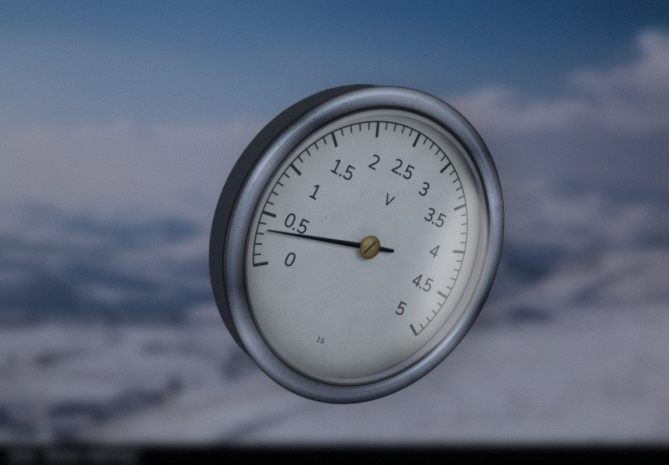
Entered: 0.35 V
